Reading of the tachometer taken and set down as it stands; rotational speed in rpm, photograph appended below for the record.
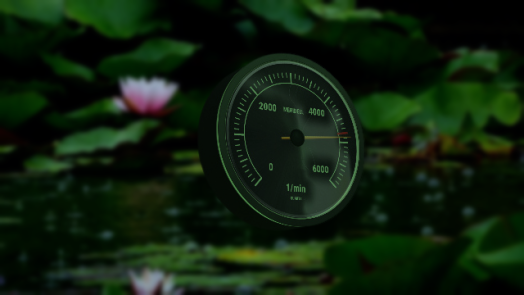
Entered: 4900 rpm
